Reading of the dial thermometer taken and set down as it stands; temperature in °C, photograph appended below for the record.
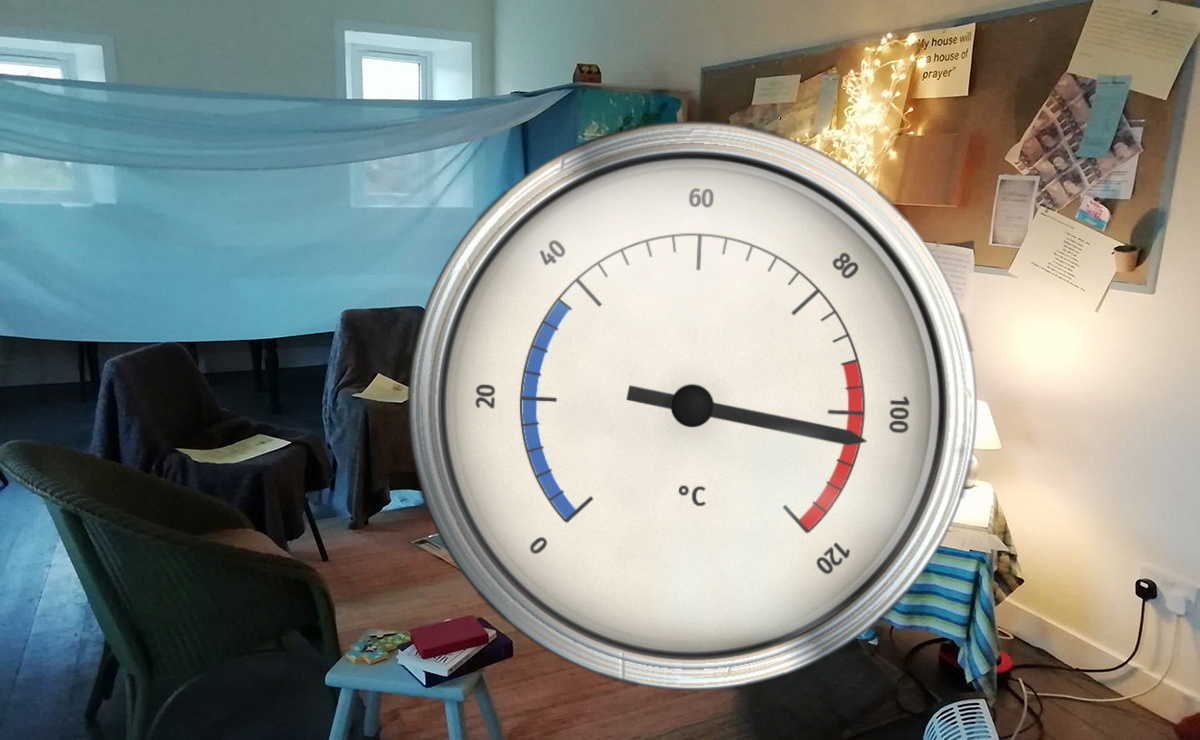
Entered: 104 °C
